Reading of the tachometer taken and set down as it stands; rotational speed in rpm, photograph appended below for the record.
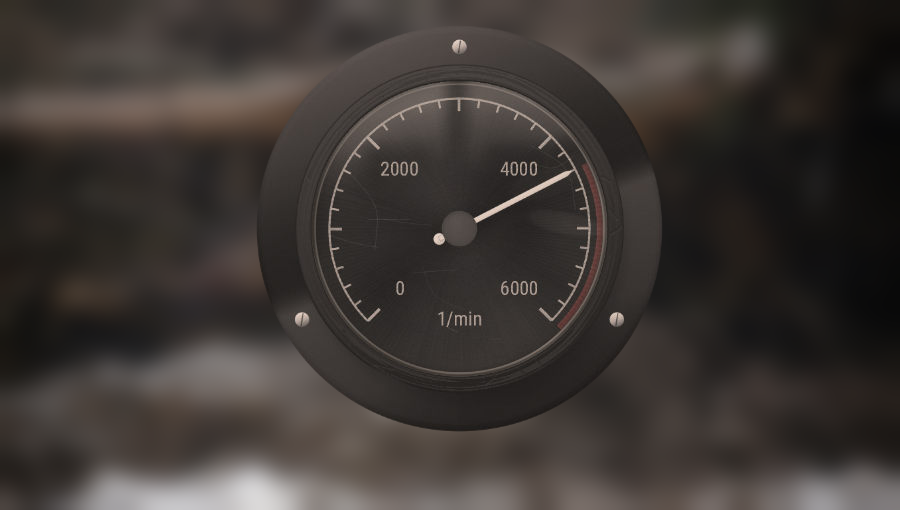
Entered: 4400 rpm
